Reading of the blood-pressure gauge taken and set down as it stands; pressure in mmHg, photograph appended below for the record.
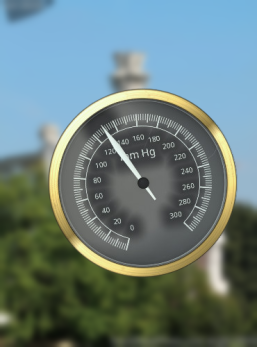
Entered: 130 mmHg
